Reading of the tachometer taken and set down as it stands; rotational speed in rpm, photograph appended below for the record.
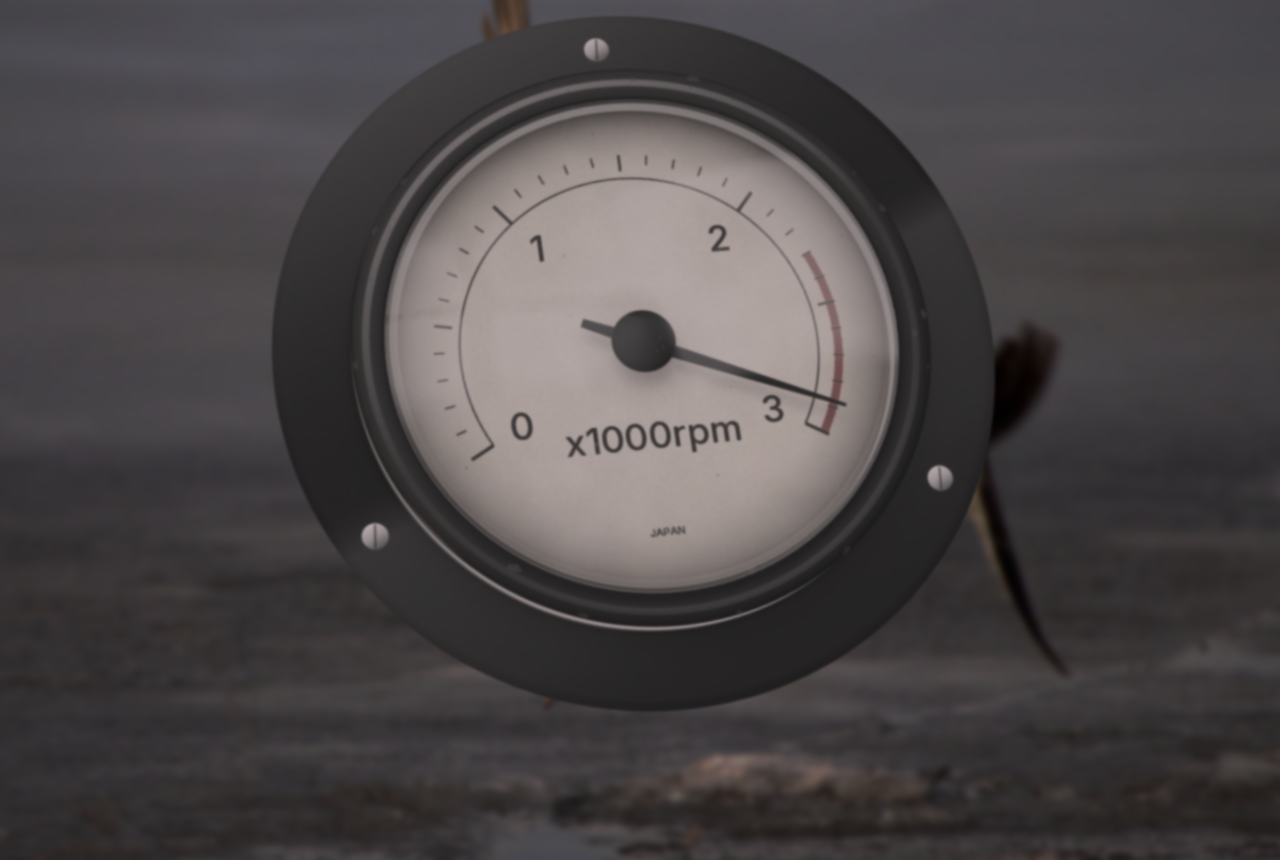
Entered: 2900 rpm
